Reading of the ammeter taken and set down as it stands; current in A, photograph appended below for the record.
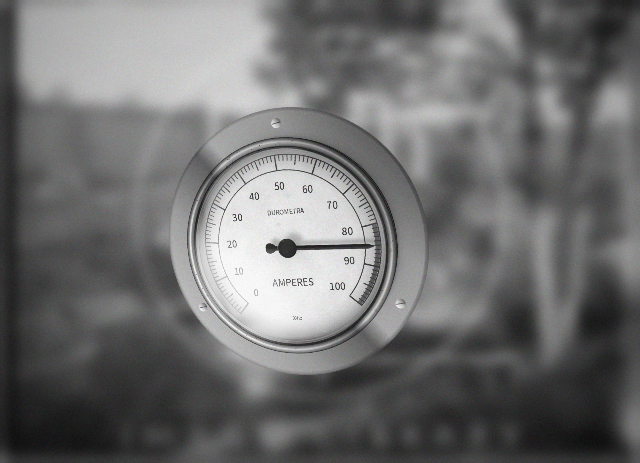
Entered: 85 A
